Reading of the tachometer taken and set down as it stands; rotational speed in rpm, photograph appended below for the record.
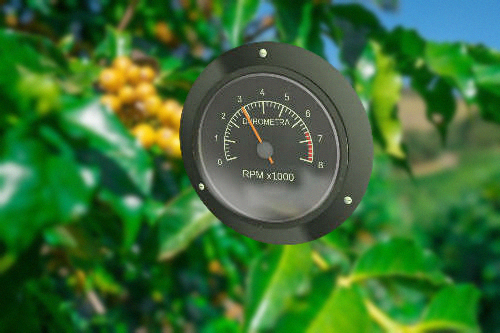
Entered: 3000 rpm
